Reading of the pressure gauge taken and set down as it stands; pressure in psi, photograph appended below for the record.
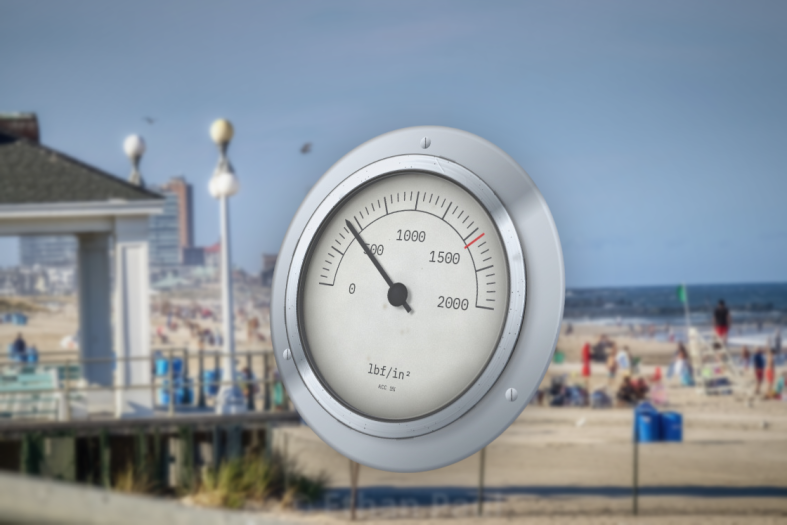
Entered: 450 psi
